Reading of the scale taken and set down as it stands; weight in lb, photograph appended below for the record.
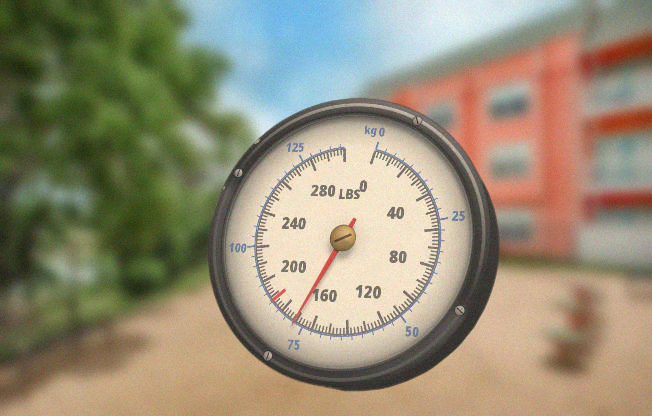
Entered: 170 lb
